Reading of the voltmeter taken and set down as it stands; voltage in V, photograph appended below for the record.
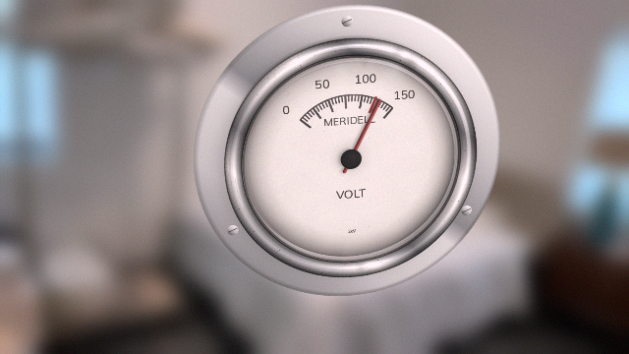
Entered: 125 V
